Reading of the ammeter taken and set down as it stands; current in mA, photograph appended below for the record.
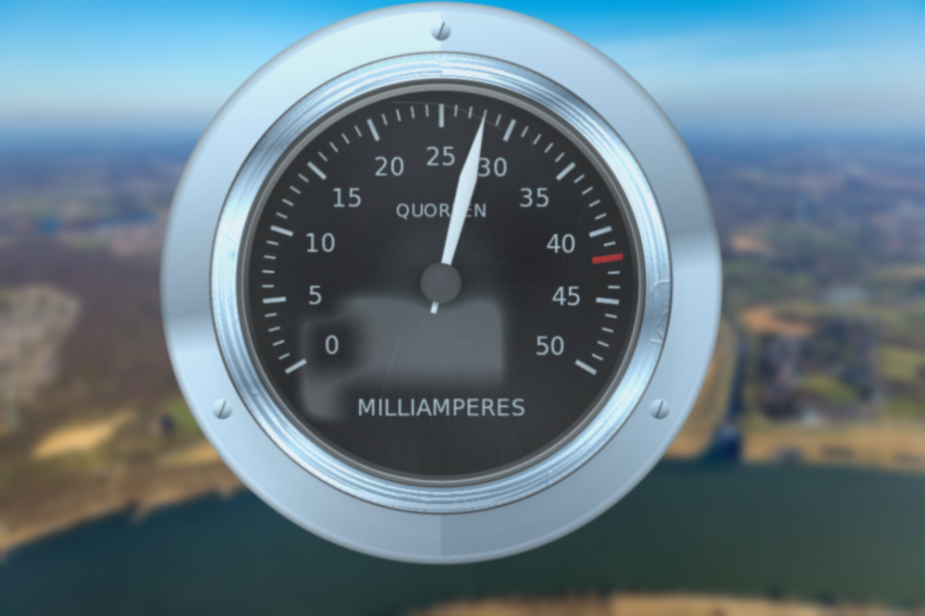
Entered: 28 mA
